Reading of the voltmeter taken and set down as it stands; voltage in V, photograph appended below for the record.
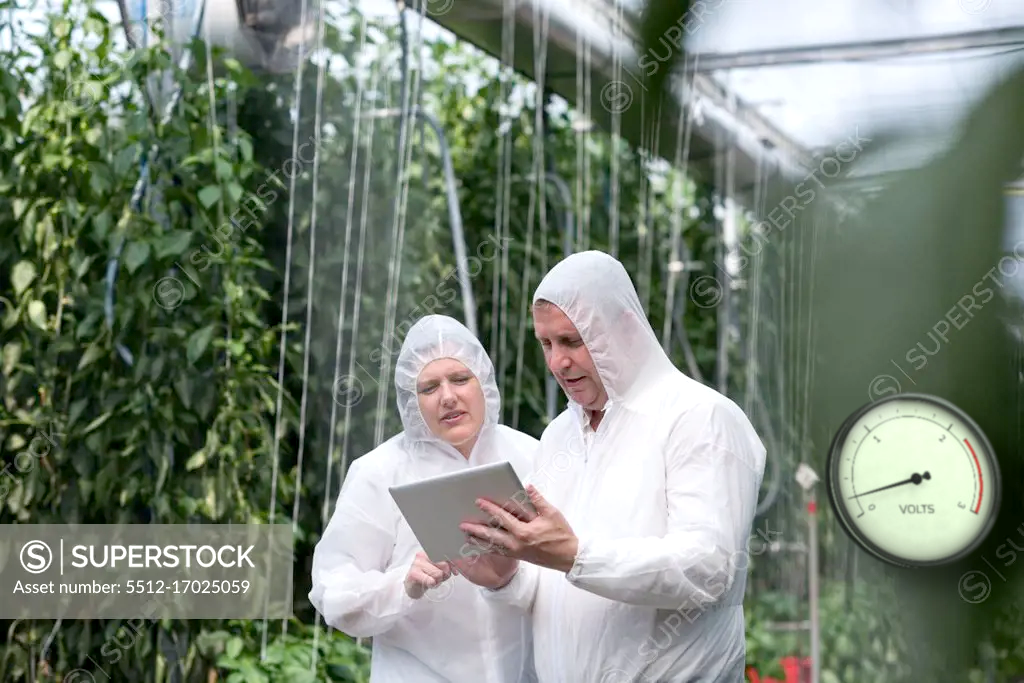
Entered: 0.2 V
